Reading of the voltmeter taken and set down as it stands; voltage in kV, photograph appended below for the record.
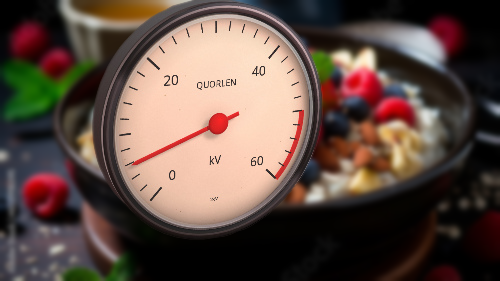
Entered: 6 kV
